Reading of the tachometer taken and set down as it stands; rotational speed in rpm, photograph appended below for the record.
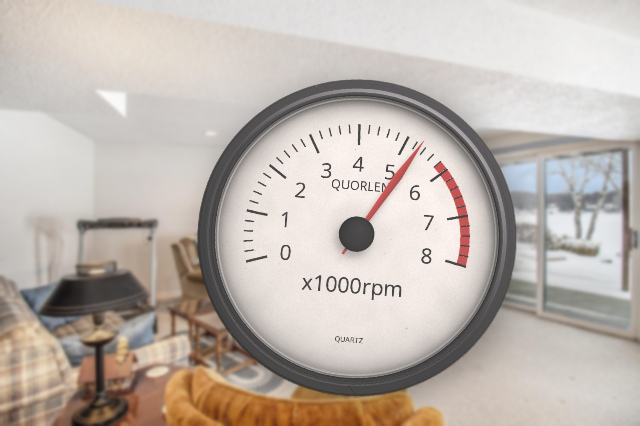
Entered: 5300 rpm
